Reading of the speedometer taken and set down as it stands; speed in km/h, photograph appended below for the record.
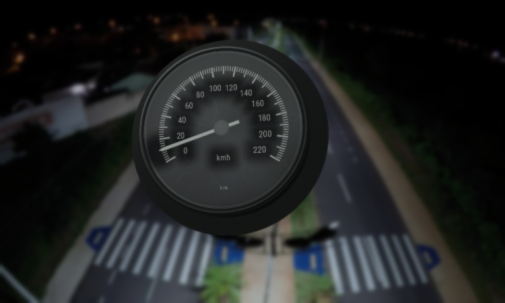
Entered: 10 km/h
